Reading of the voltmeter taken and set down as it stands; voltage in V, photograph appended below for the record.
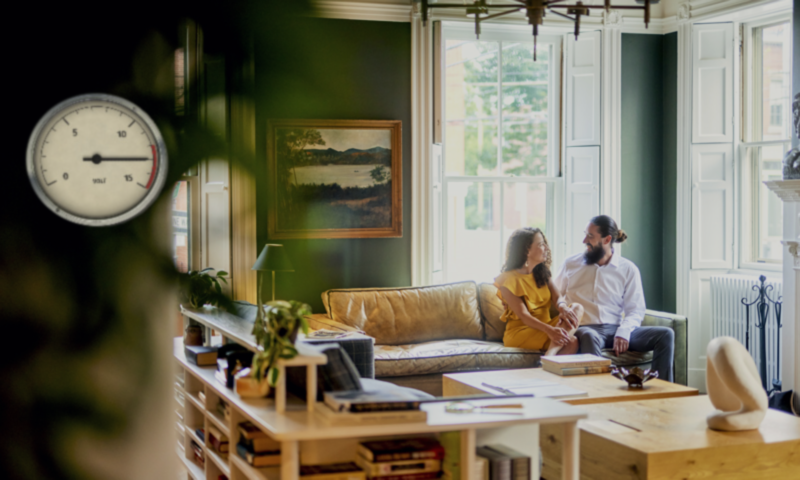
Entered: 13 V
